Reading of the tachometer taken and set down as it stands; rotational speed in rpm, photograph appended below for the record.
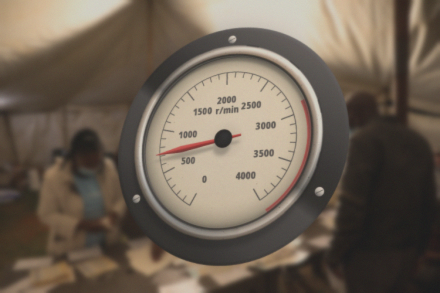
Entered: 700 rpm
